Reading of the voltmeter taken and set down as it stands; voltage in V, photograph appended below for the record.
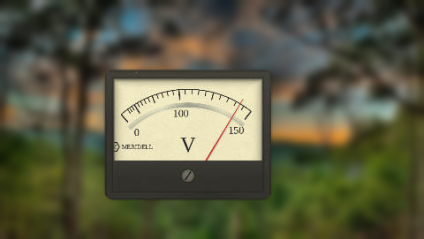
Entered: 142.5 V
